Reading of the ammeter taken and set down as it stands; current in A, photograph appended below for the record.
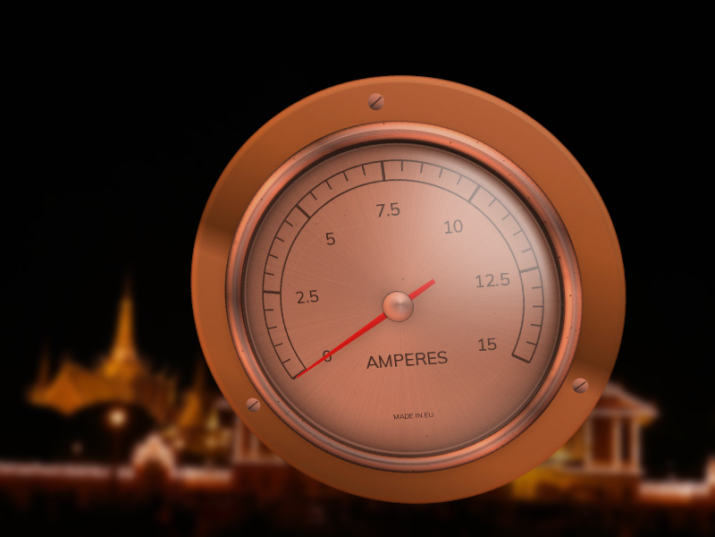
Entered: 0 A
